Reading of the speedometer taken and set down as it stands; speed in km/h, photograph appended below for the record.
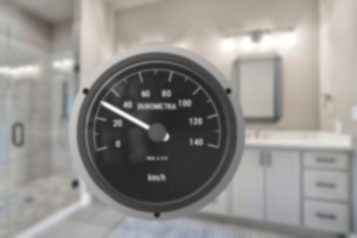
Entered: 30 km/h
